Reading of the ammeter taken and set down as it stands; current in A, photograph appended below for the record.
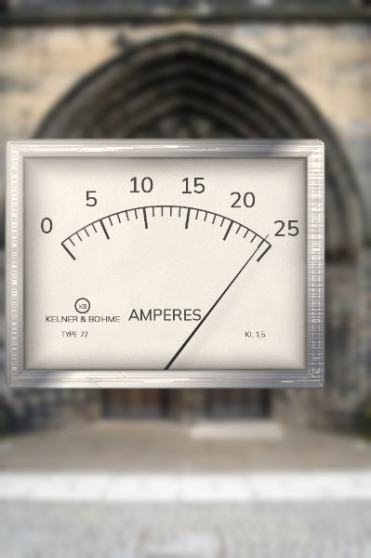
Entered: 24 A
